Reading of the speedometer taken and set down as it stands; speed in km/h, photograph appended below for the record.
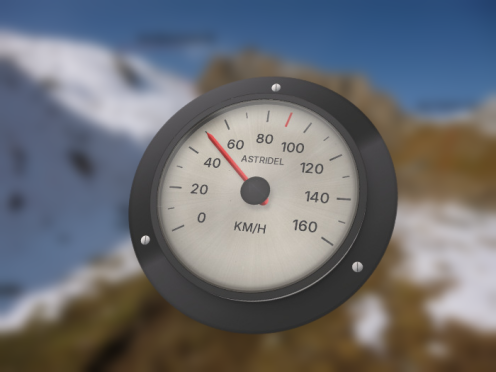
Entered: 50 km/h
